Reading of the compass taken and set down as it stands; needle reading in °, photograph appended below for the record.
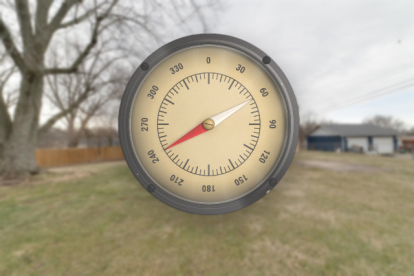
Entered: 240 °
